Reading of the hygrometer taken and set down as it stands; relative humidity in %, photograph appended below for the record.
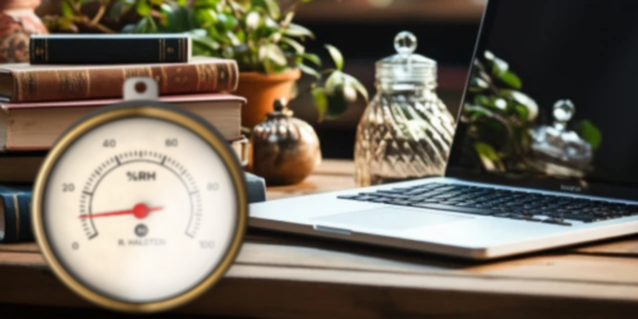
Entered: 10 %
